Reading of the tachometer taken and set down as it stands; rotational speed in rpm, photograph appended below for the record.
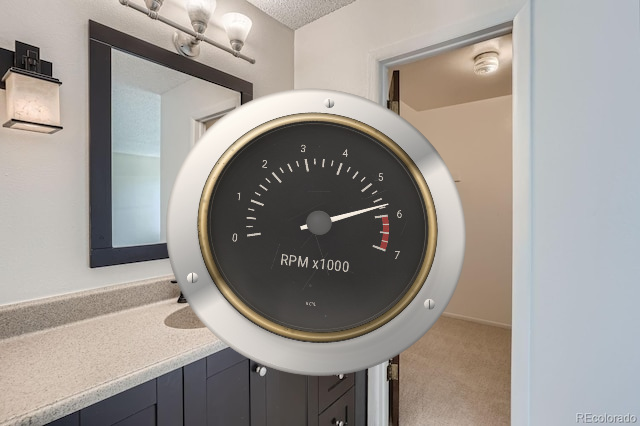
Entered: 5750 rpm
